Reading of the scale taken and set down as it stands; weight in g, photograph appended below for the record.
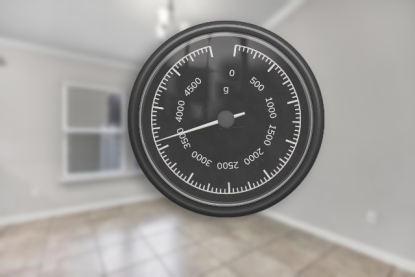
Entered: 3600 g
